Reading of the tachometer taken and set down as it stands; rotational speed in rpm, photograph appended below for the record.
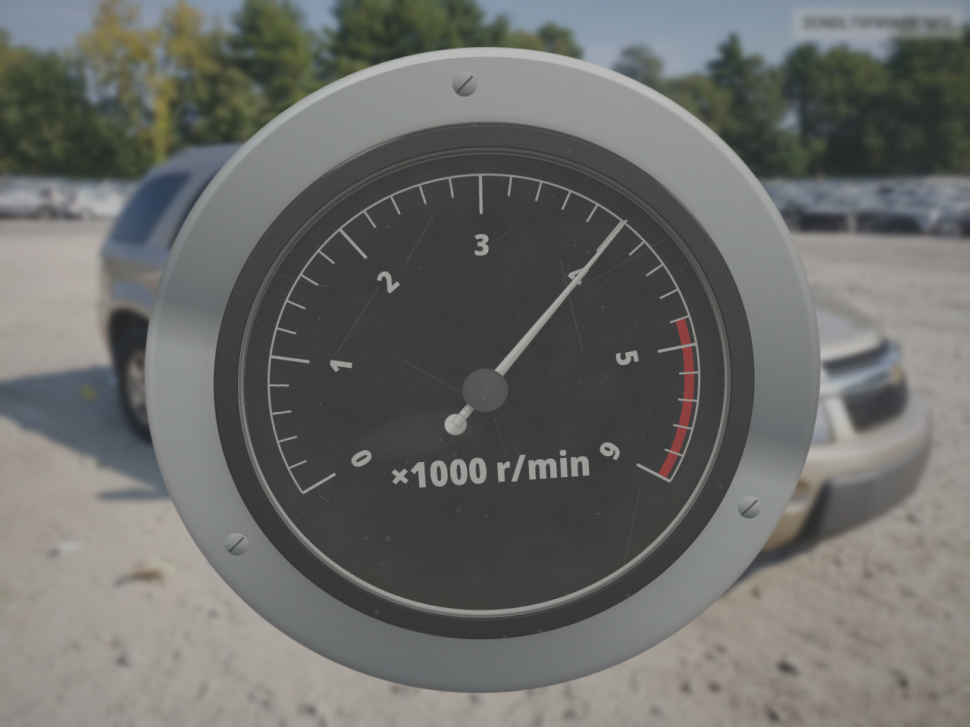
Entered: 4000 rpm
